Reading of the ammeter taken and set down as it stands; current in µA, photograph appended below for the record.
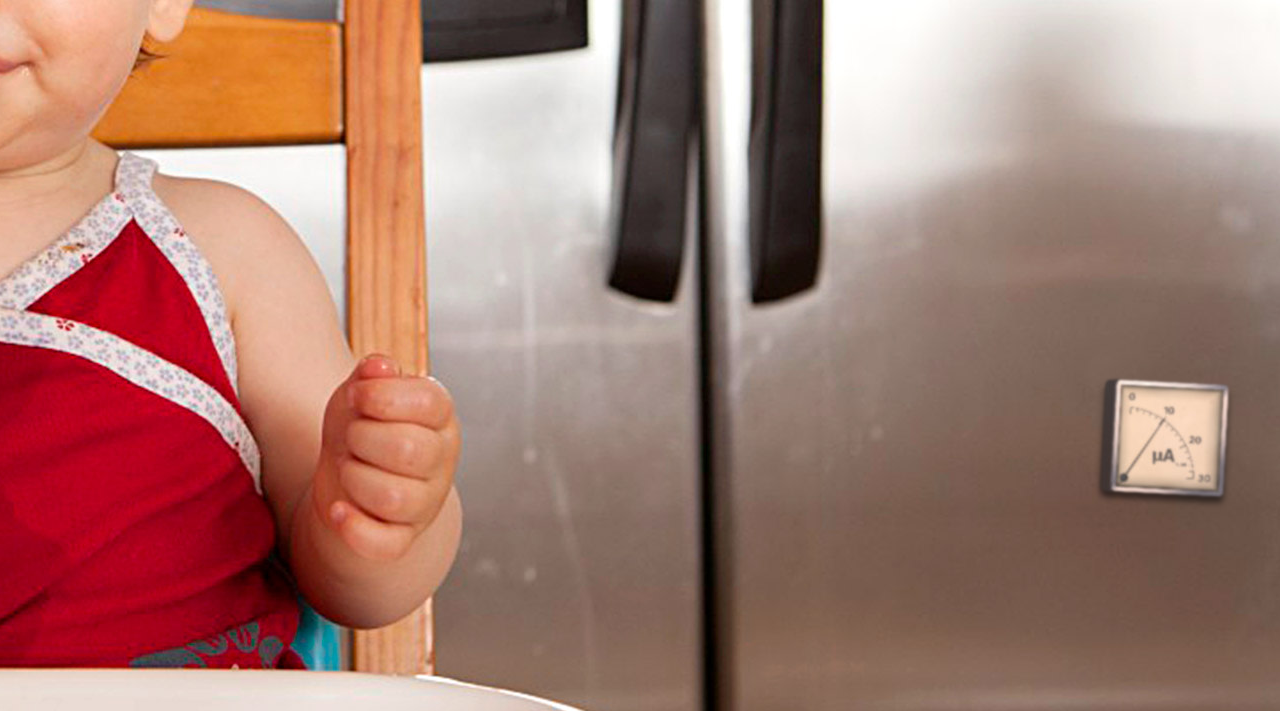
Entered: 10 µA
